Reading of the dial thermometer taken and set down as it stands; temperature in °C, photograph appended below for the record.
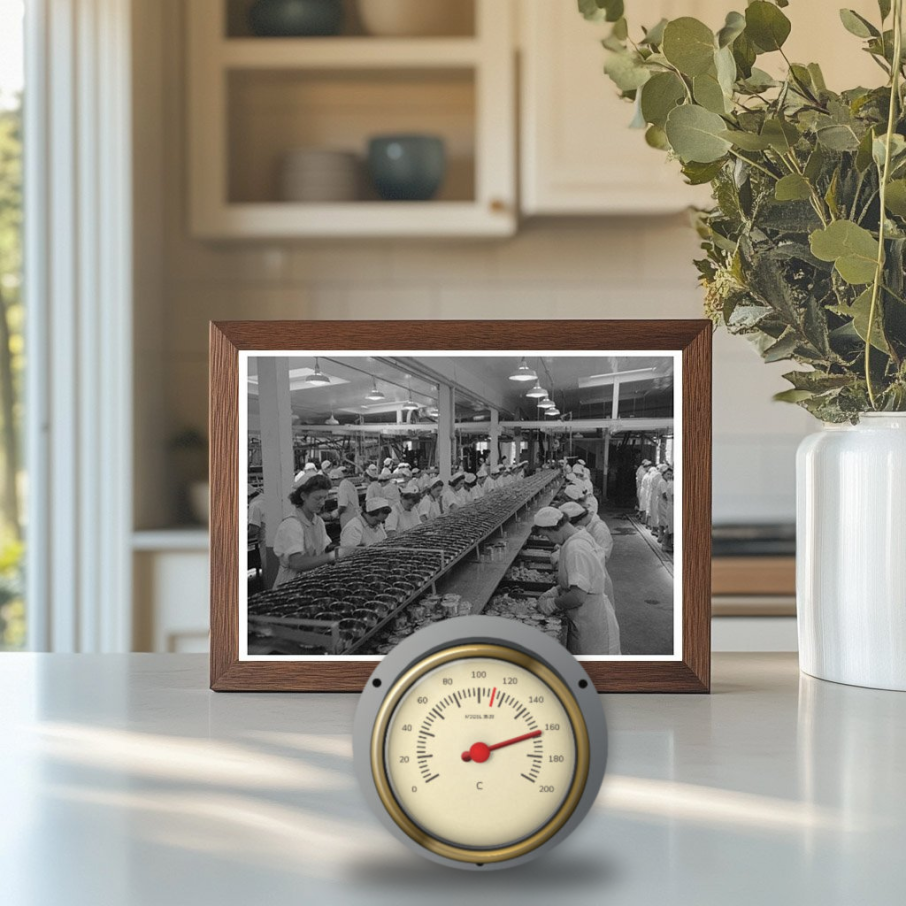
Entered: 160 °C
